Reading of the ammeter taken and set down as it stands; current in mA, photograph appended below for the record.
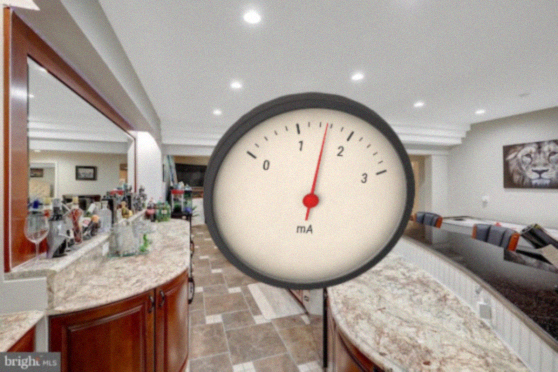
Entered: 1.5 mA
